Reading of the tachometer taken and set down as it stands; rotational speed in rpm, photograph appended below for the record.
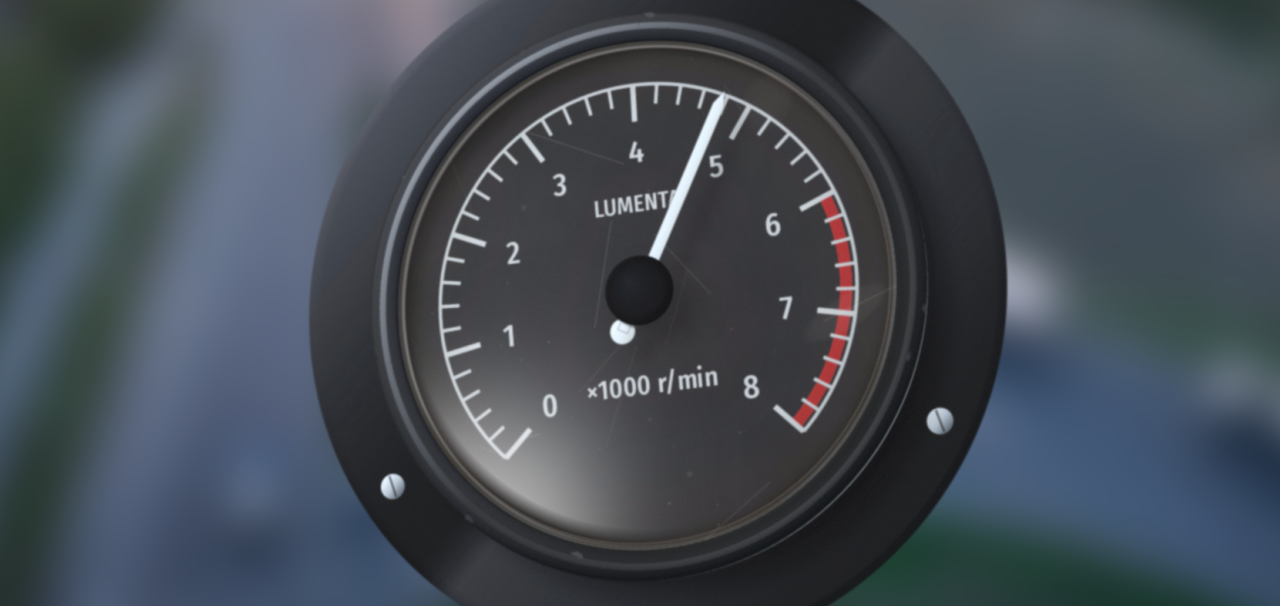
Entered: 4800 rpm
